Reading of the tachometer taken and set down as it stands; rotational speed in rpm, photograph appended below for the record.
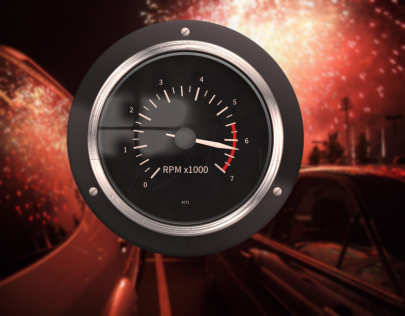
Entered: 6250 rpm
